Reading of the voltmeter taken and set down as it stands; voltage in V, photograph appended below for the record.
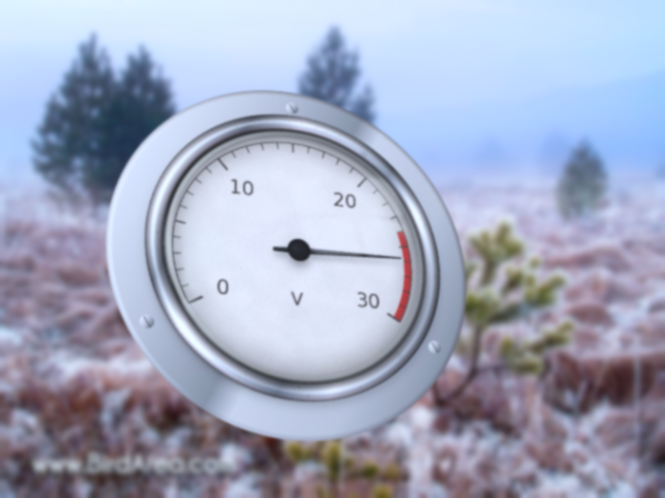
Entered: 26 V
